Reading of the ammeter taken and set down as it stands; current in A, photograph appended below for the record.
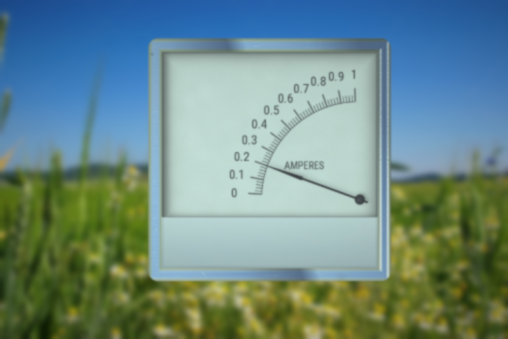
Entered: 0.2 A
